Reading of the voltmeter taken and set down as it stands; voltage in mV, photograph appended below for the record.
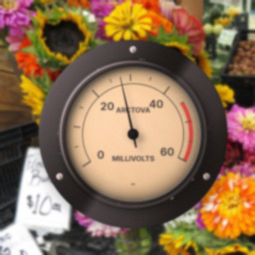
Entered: 27.5 mV
